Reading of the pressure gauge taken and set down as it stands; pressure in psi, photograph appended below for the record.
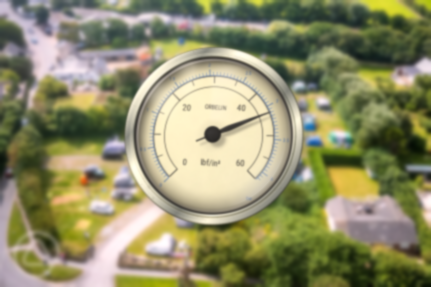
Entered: 45 psi
